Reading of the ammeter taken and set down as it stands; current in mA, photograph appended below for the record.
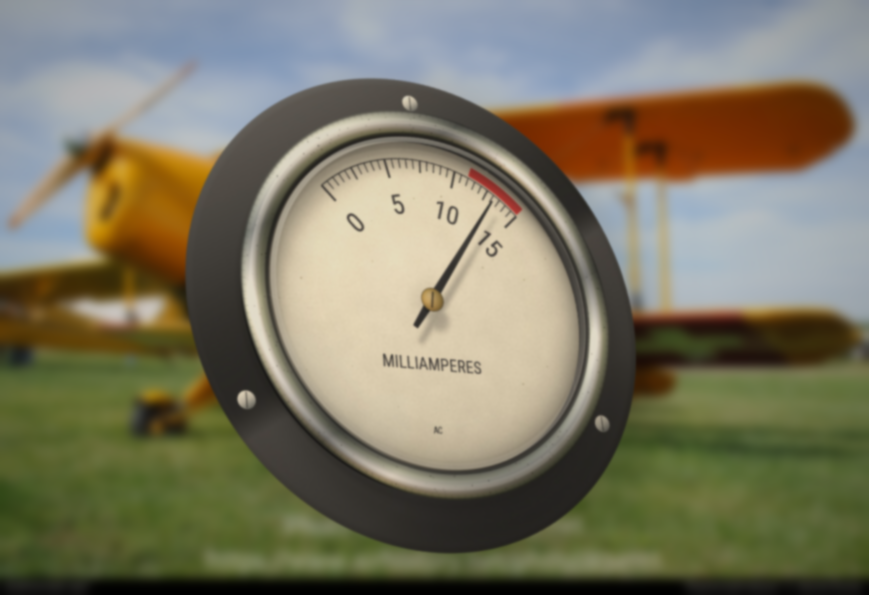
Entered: 13 mA
